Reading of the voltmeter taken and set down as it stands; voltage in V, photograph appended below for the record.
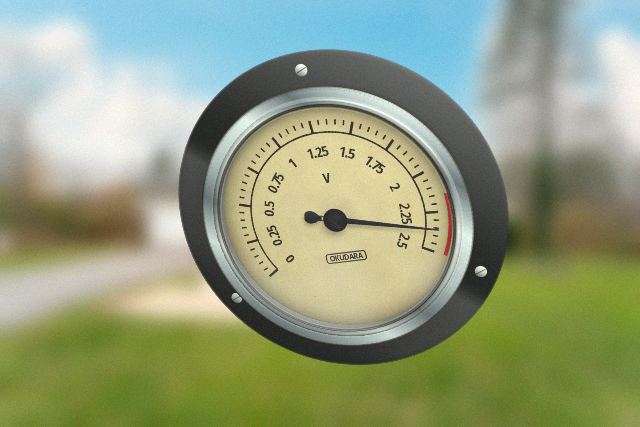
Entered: 2.35 V
